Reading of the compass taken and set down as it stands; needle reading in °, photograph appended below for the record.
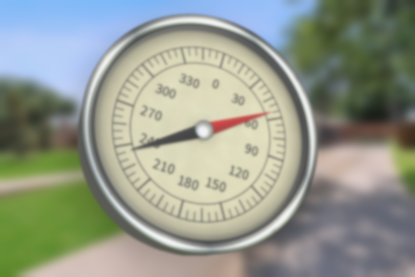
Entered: 55 °
